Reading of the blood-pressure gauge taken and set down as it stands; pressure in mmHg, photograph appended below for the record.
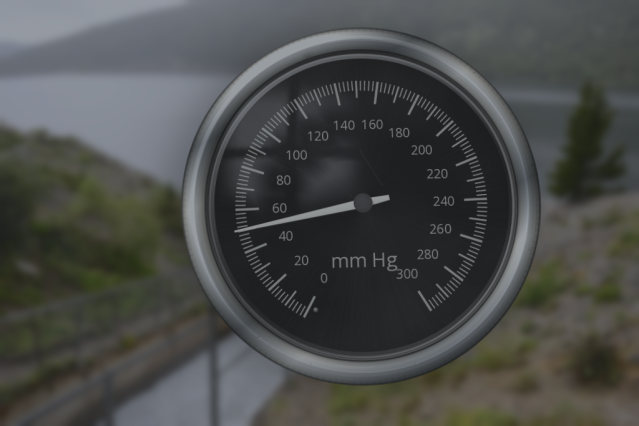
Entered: 50 mmHg
